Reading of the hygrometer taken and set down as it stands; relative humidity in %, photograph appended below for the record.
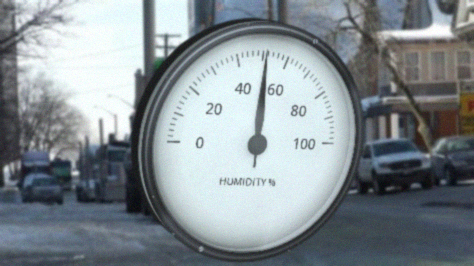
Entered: 50 %
